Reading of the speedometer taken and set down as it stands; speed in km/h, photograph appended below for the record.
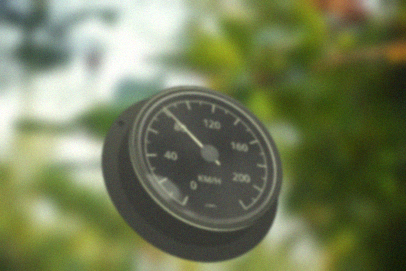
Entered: 80 km/h
